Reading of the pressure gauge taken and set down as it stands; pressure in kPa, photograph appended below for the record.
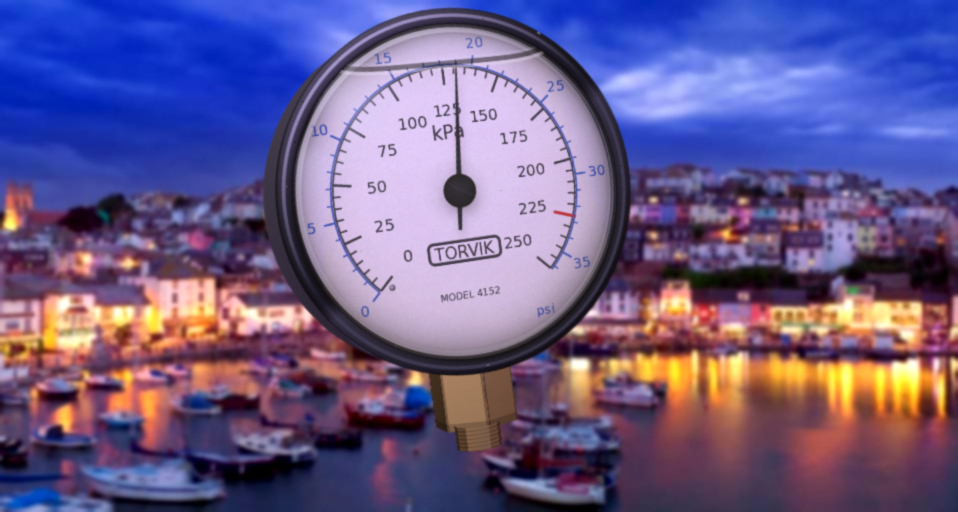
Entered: 130 kPa
